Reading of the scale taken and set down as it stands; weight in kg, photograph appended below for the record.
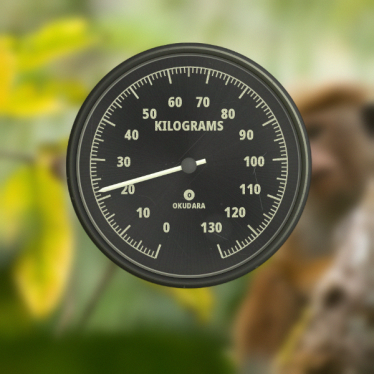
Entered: 22 kg
